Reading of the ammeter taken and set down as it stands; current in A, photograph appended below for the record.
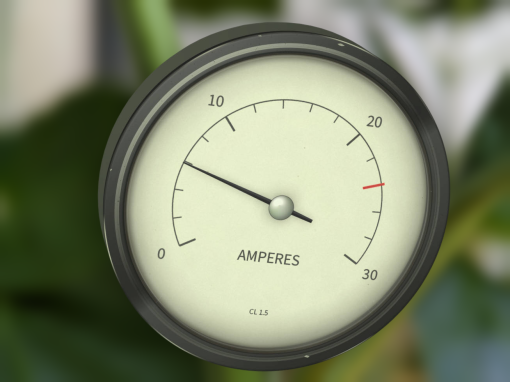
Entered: 6 A
